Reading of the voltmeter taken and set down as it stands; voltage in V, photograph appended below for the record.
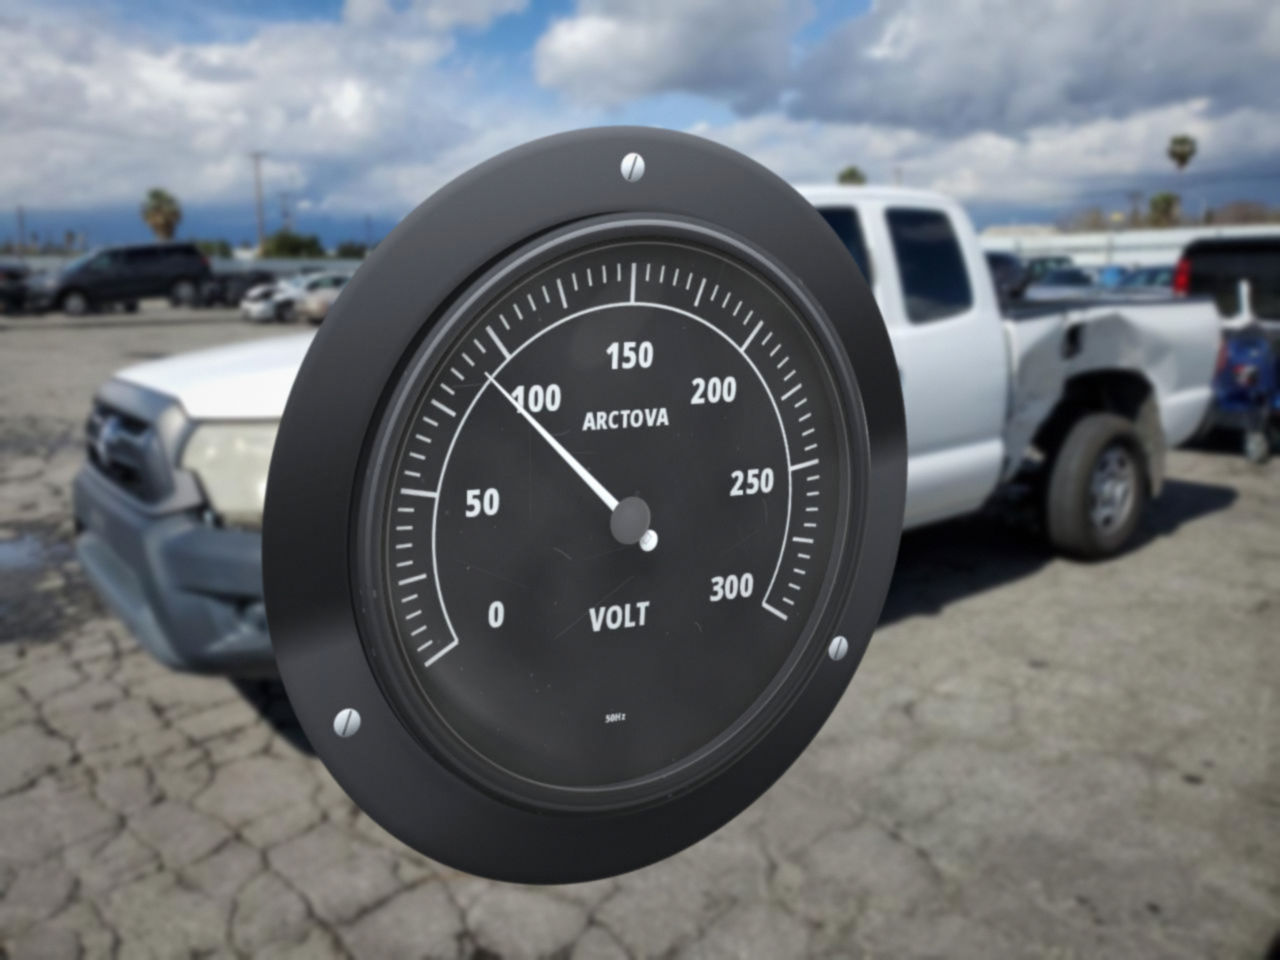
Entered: 90 V
